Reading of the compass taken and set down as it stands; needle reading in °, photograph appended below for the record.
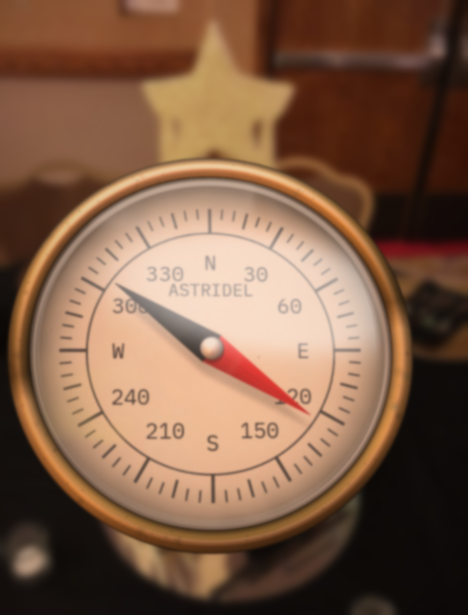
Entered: 125 °
